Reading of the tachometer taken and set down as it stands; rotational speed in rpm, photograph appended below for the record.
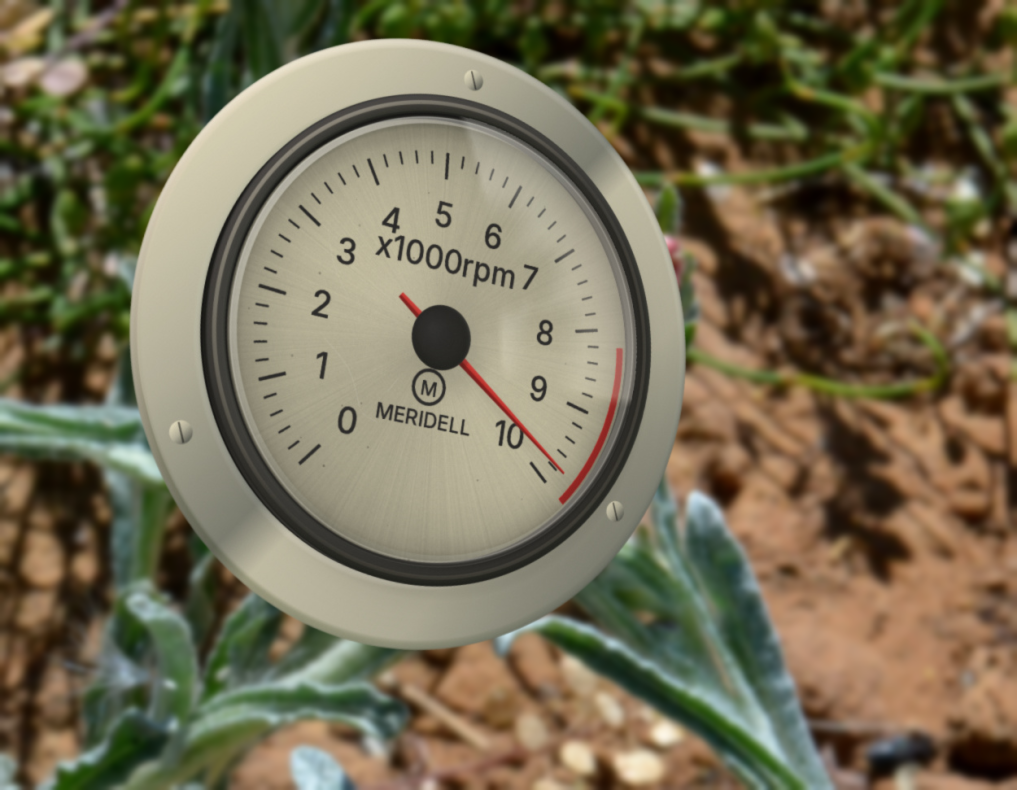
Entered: 9800 rpm
